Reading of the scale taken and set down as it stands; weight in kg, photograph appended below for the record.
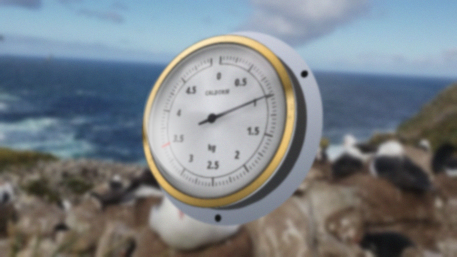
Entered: 1 kg
